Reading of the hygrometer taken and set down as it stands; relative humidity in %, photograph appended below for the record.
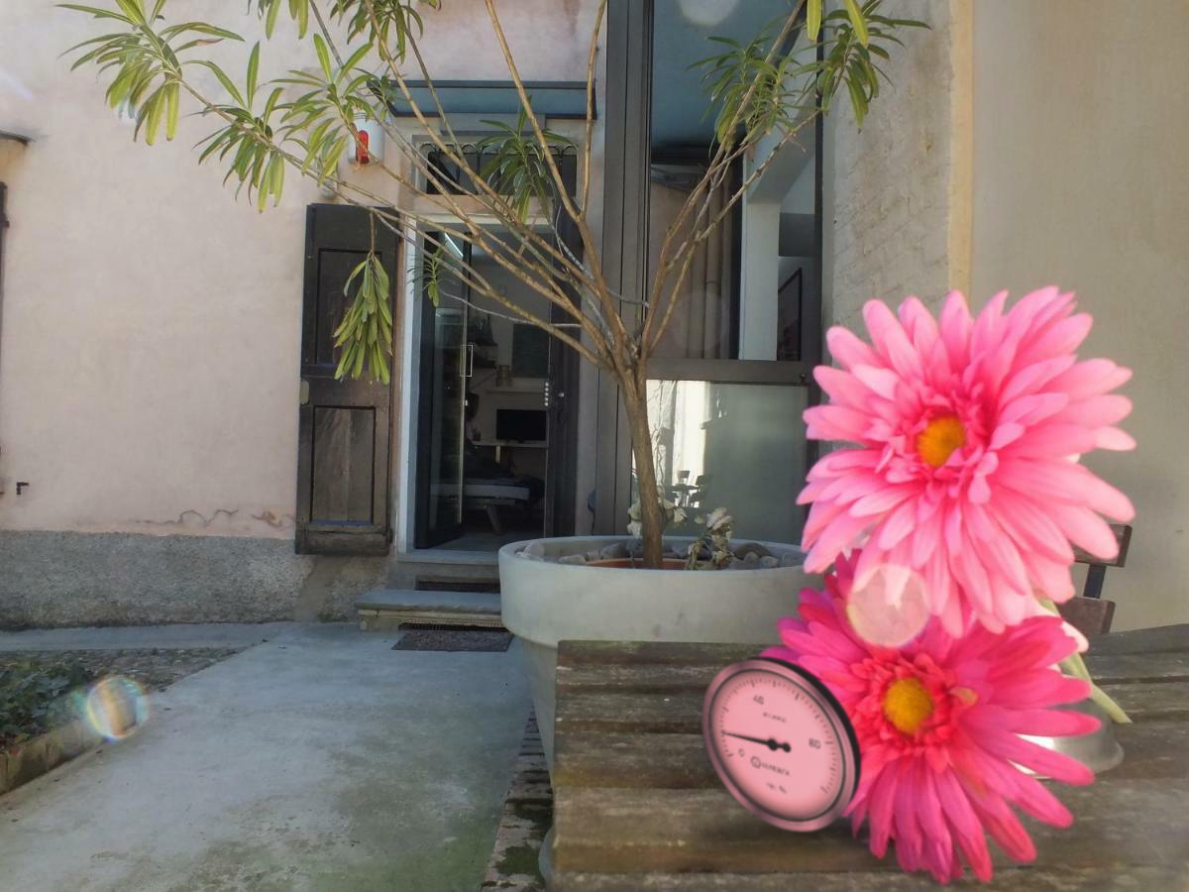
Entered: 10 %
